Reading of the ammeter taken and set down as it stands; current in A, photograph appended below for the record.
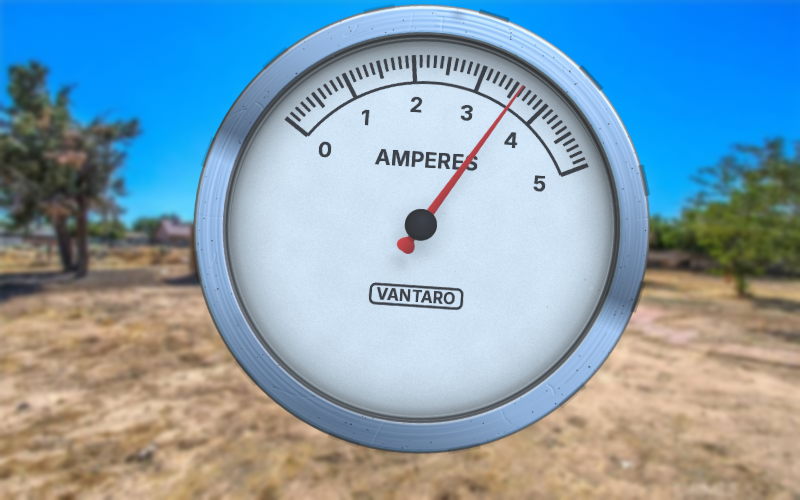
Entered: 3.6 A
